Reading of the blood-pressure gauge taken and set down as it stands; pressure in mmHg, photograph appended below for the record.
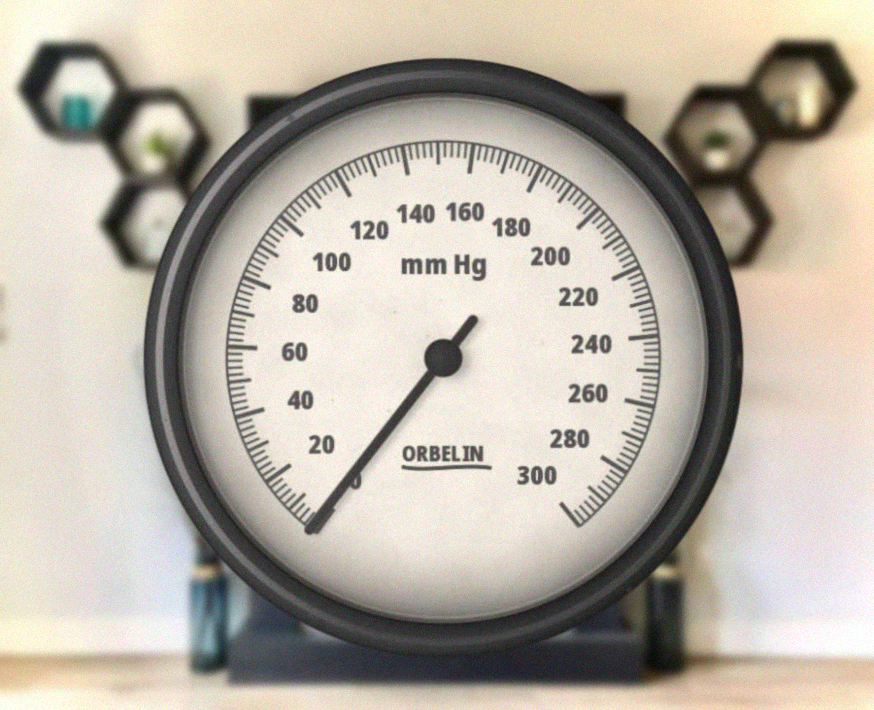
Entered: 2 mmHg
